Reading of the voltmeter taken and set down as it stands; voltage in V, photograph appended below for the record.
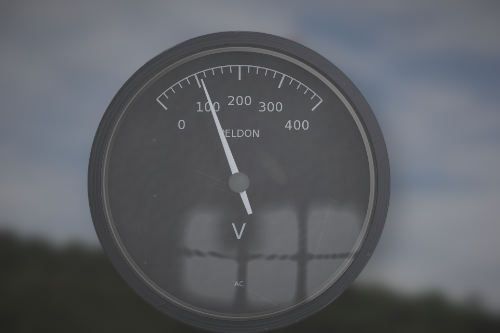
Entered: 110 V
